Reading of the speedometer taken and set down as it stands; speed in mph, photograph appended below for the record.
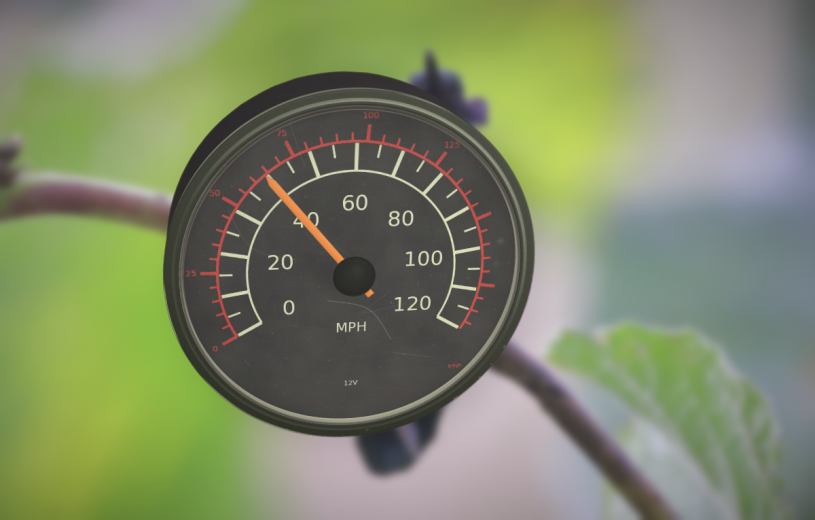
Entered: 40 mph
